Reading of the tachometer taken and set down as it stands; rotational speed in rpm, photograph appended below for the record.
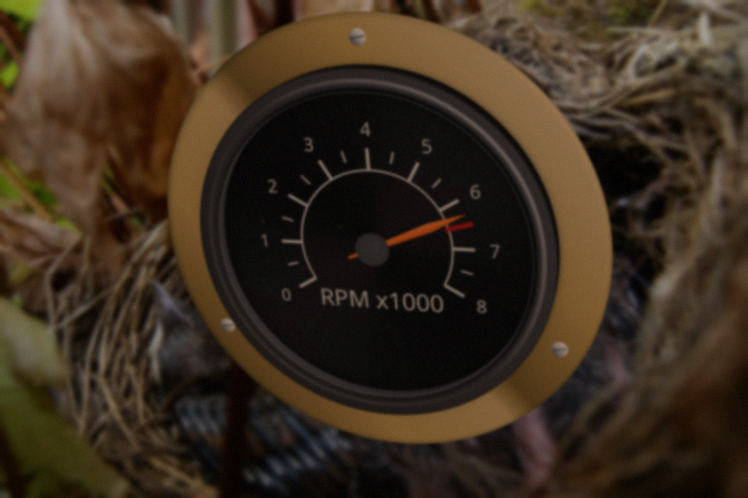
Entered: 6250 rpm
